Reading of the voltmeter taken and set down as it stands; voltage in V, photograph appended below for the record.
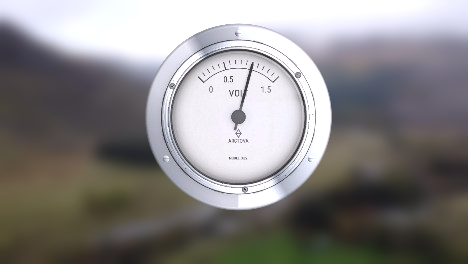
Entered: 1 V
